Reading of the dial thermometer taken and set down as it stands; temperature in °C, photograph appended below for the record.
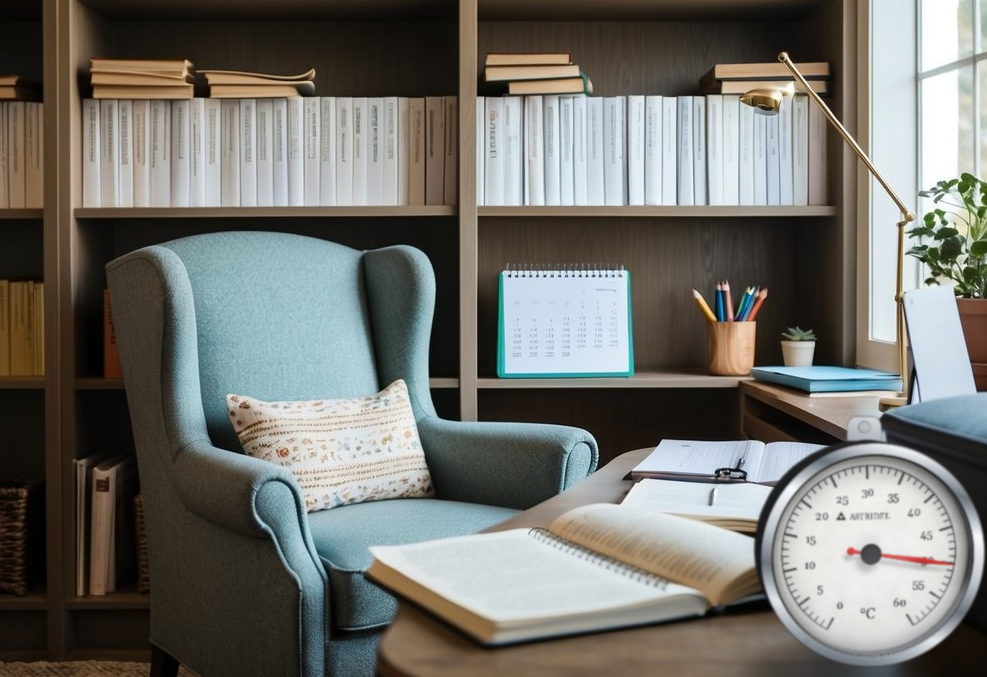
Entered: 50 °C
